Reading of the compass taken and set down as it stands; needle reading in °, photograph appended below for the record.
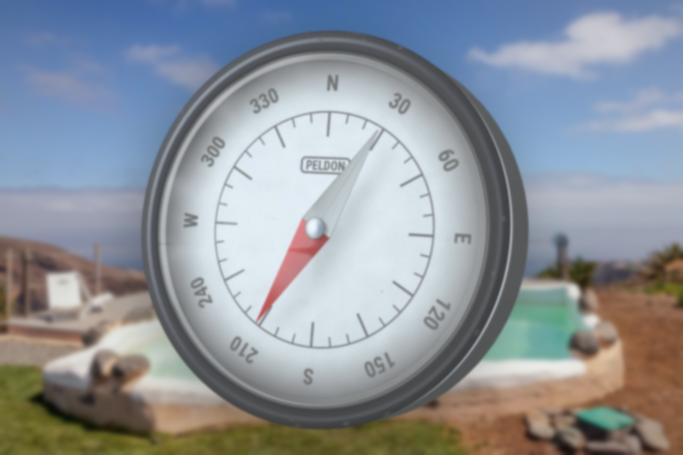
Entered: 210 °
